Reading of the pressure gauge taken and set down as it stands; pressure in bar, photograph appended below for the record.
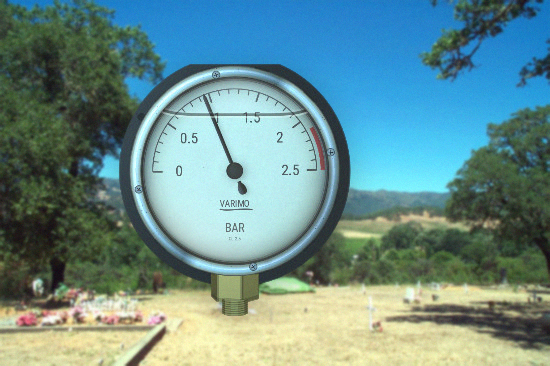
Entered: 0.95 bar
